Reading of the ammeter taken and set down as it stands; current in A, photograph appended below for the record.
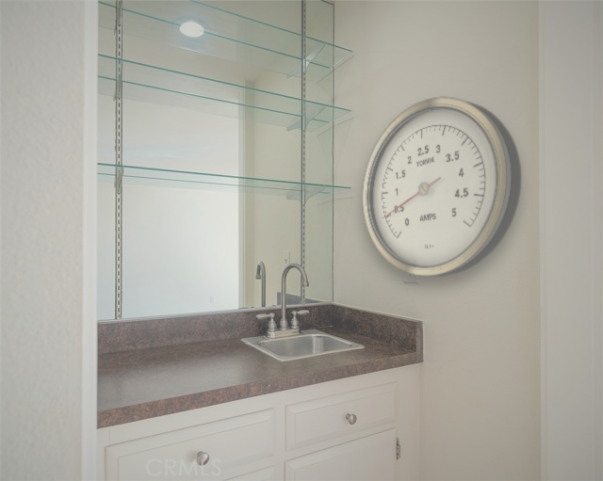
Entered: 0.5 A
